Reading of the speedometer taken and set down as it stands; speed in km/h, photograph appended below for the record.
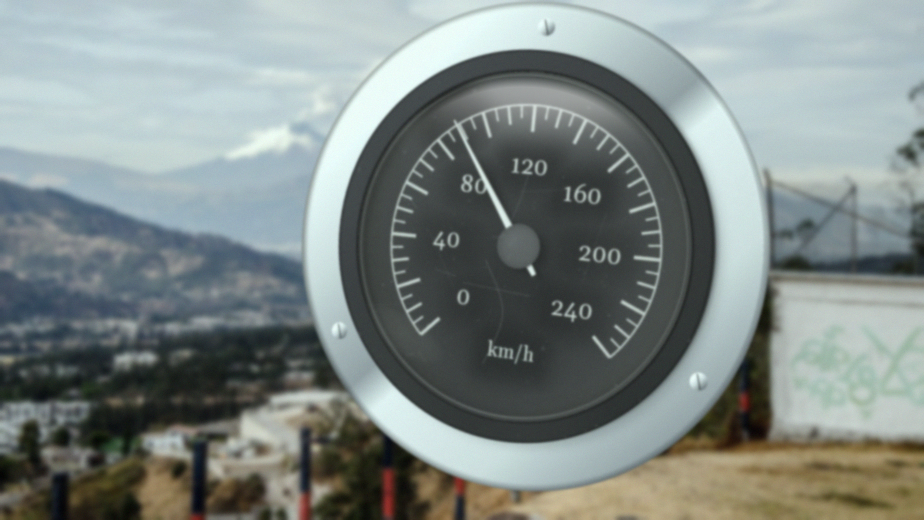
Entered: 90 km/h
